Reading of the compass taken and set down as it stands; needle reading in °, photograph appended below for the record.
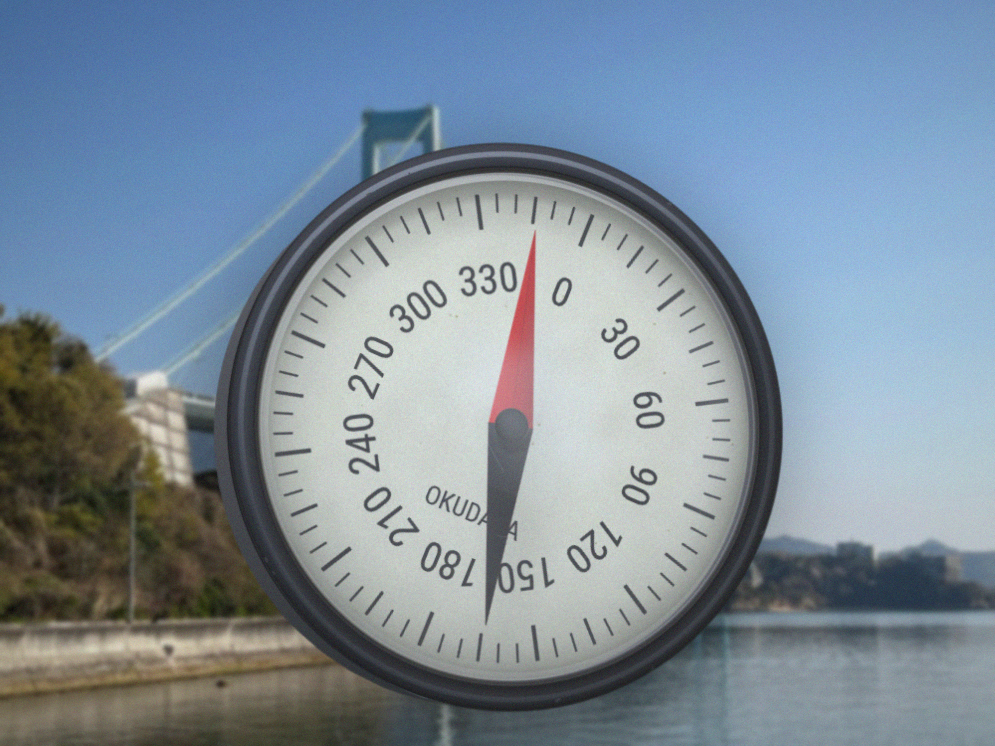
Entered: 345 °
